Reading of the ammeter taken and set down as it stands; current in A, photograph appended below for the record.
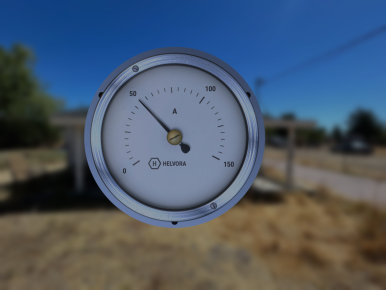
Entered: 50 A
